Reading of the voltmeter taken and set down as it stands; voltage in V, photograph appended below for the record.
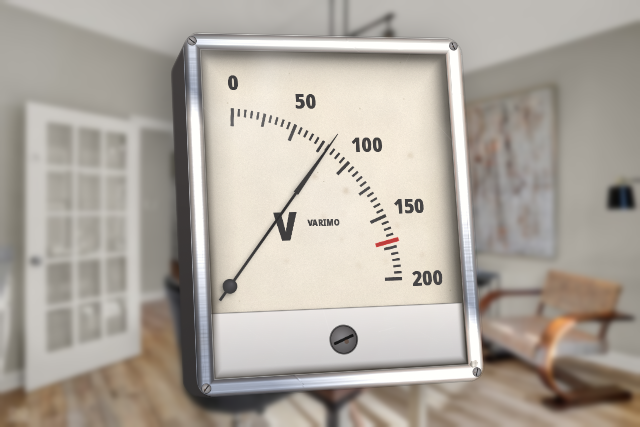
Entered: 80 V
